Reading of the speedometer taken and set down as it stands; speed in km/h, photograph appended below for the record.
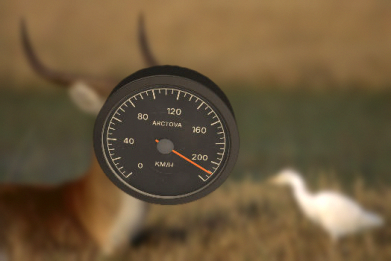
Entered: 210 km/h
